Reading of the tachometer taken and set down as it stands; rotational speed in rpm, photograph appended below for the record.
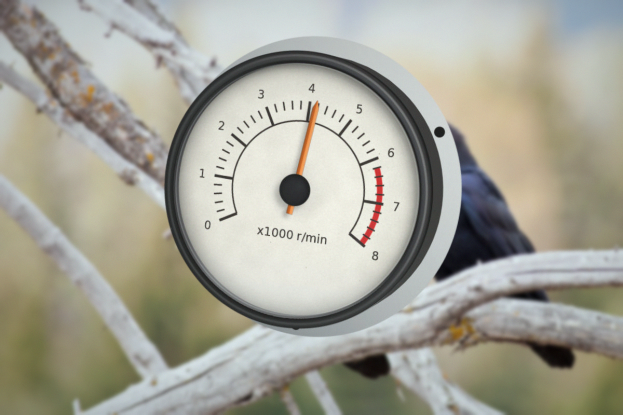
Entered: 4200 rpm
